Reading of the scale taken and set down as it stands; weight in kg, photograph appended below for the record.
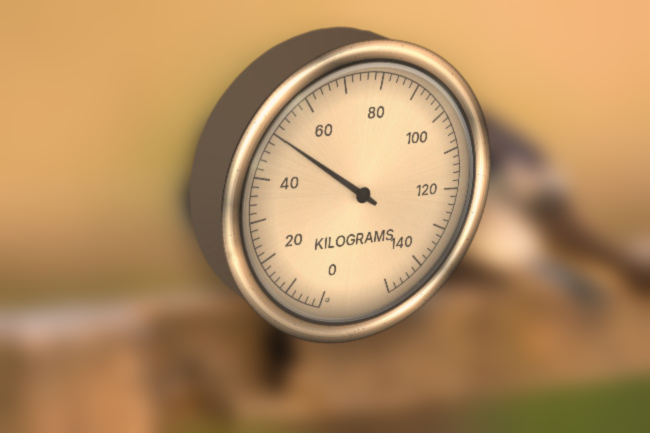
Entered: 50 kg
